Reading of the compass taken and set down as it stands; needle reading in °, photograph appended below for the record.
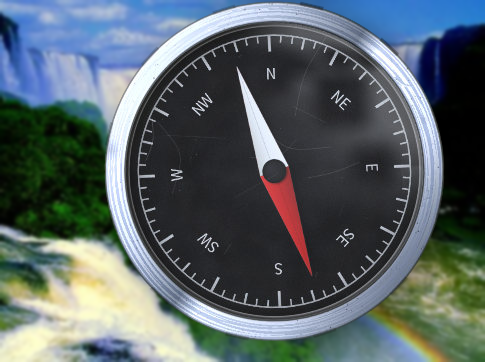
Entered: 162.5 °
